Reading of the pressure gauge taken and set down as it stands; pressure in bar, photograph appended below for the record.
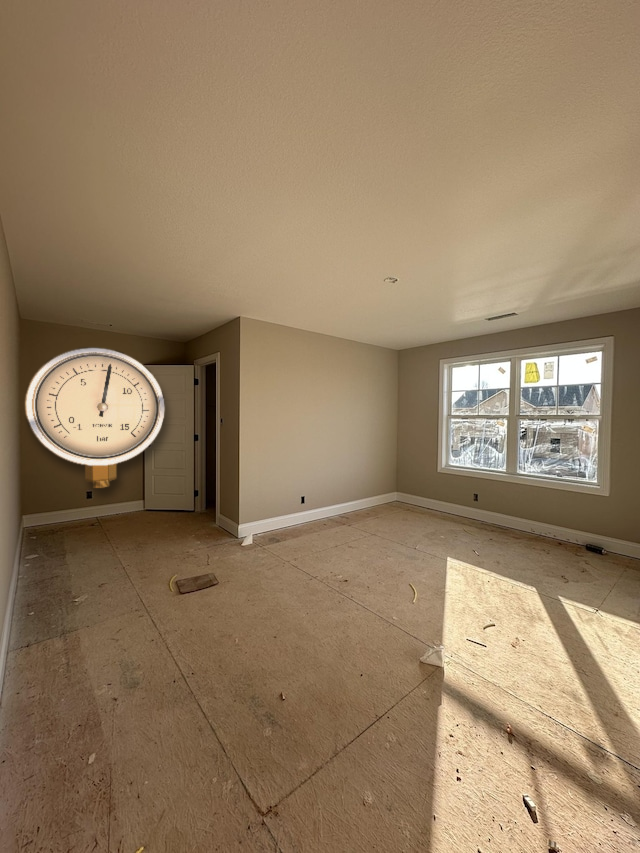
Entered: 7.5 bar
